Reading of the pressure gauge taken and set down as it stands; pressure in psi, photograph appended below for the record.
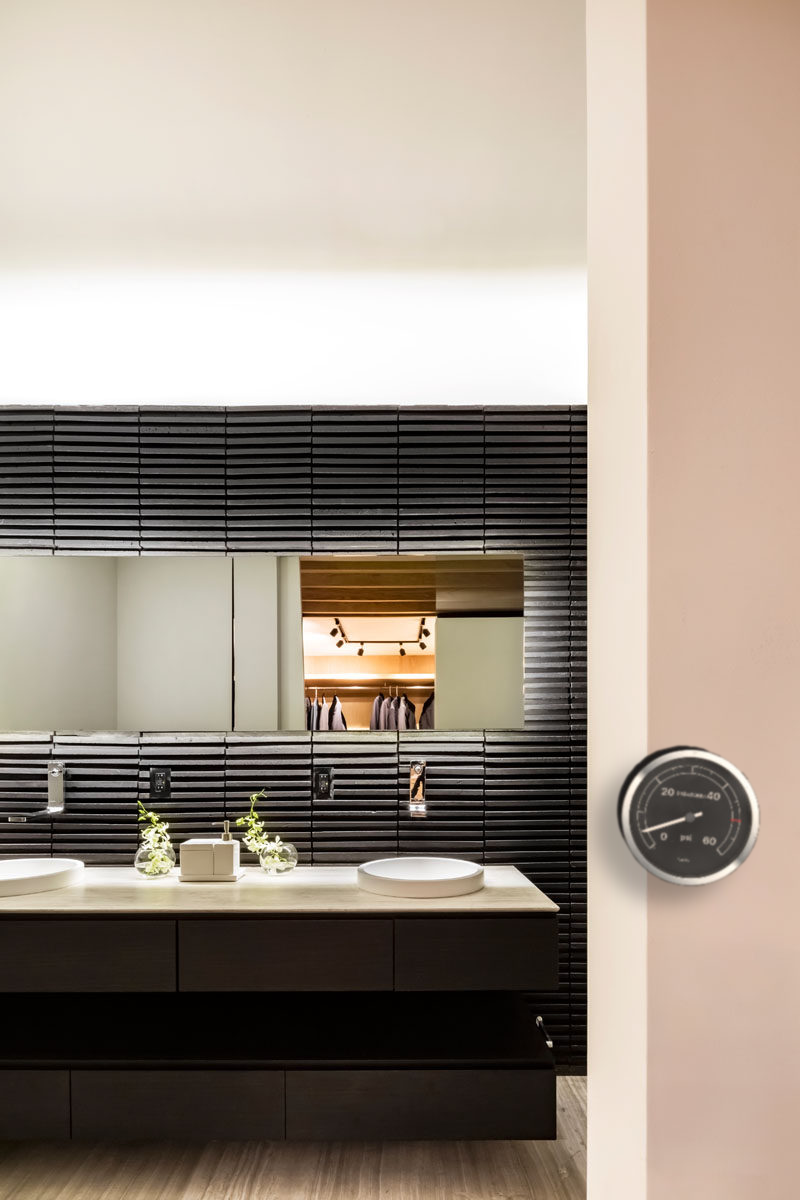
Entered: 5 psi
